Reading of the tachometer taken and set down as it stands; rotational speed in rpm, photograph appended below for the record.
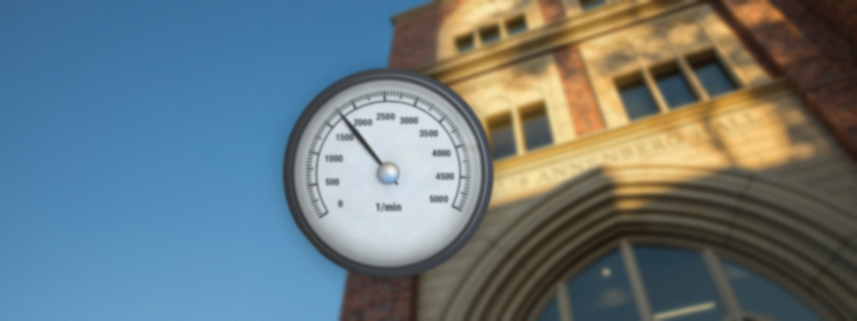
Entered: 1750 rpm
